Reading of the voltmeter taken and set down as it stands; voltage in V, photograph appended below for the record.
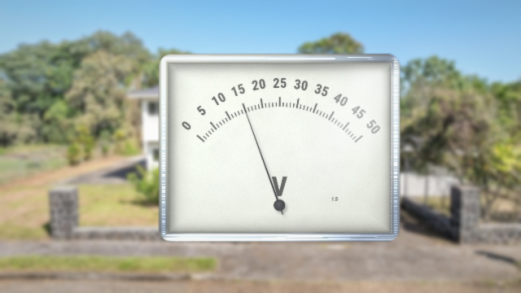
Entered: 15 V
